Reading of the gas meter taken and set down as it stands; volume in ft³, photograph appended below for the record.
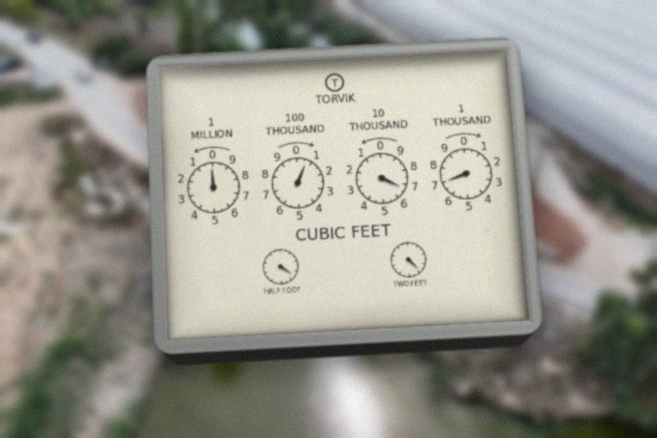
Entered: 6700 ft³
